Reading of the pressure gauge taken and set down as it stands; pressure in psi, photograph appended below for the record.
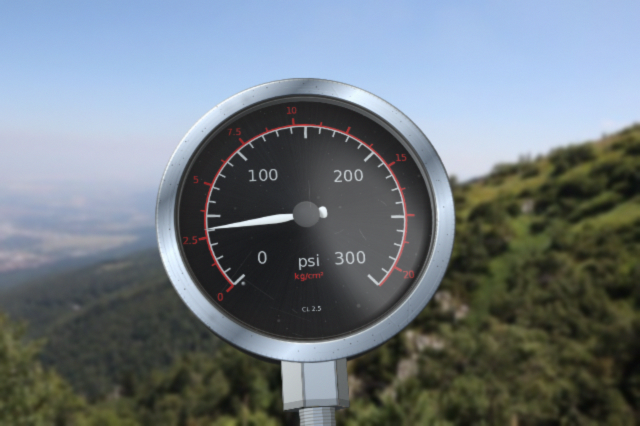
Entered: 40 psi
